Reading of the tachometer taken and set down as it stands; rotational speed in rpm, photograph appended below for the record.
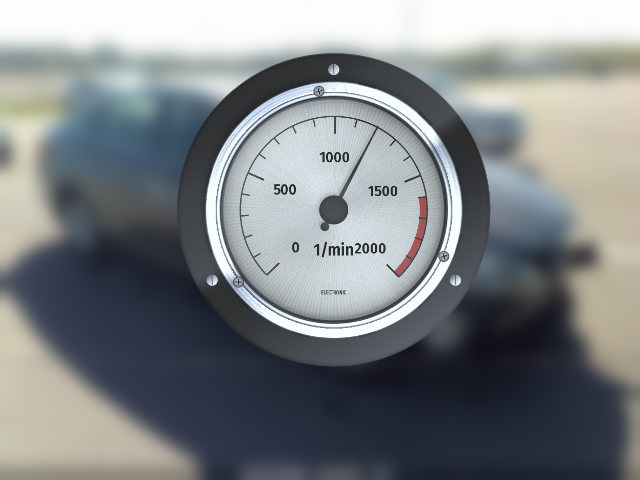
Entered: 1200 rpm
